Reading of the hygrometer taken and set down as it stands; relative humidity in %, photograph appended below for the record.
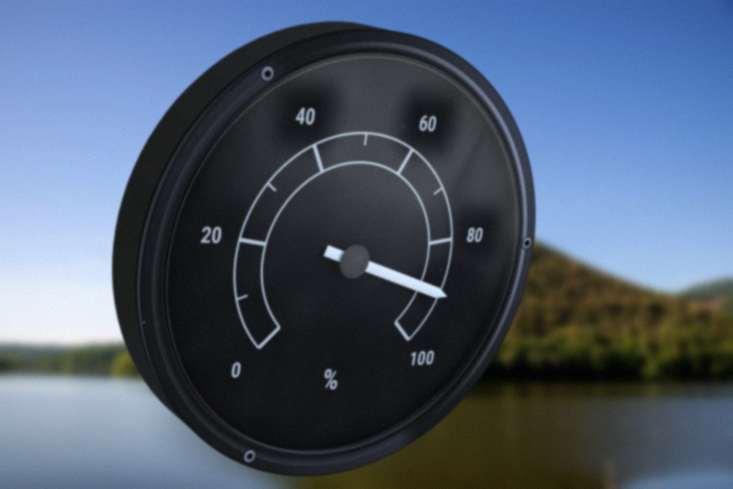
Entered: 90 %
